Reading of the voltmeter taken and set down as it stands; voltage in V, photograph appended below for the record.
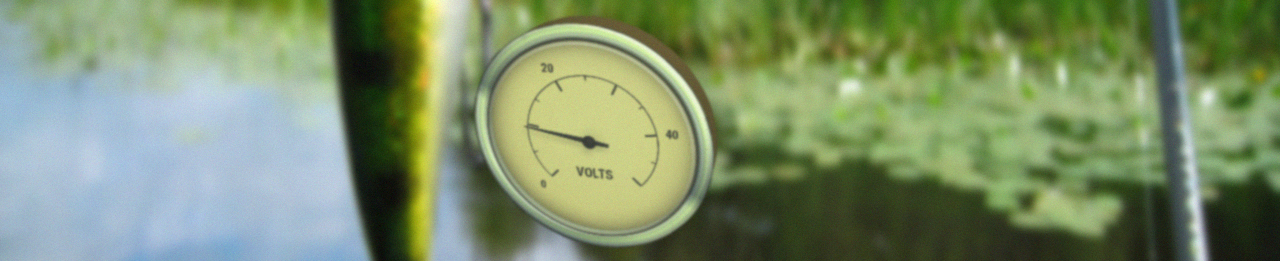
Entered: 10 V
